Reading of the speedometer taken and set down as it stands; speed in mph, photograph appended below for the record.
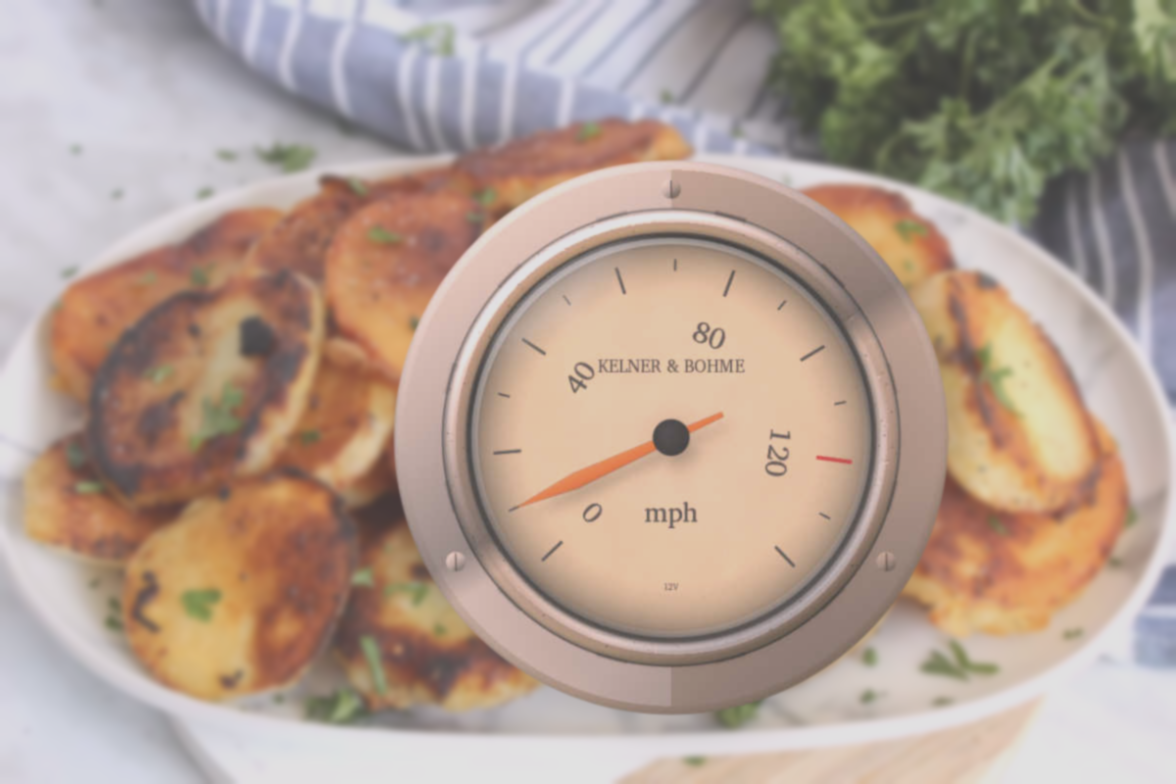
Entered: 10 mph
